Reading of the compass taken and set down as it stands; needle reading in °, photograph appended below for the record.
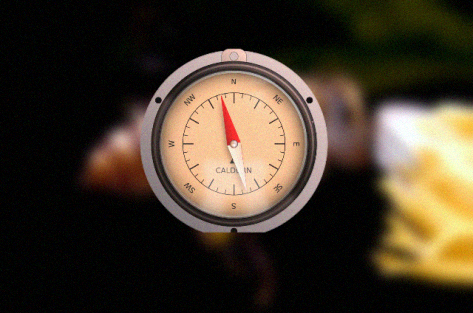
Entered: 345 °
